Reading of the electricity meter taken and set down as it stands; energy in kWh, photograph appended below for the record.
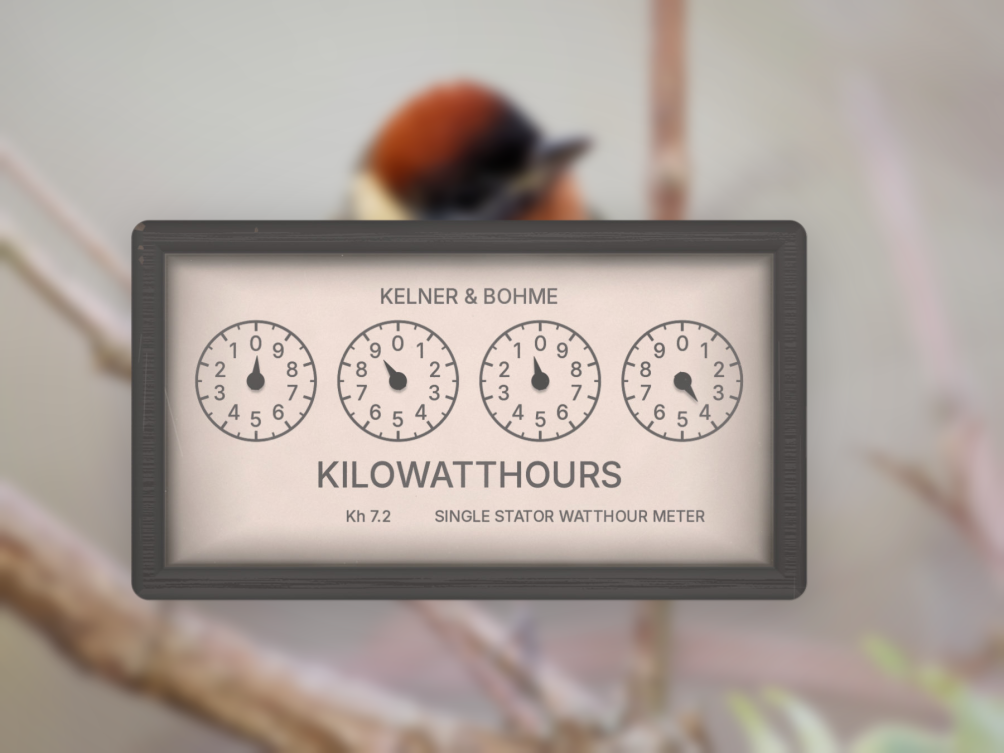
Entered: 9904 kWh
